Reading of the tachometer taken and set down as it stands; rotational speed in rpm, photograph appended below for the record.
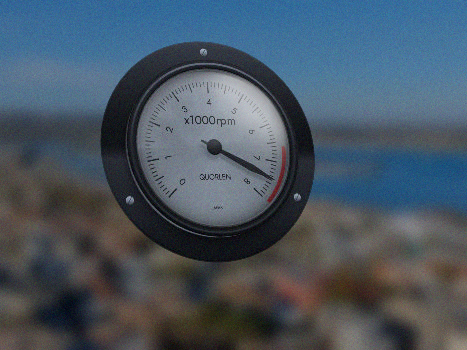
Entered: 7500 rpm
